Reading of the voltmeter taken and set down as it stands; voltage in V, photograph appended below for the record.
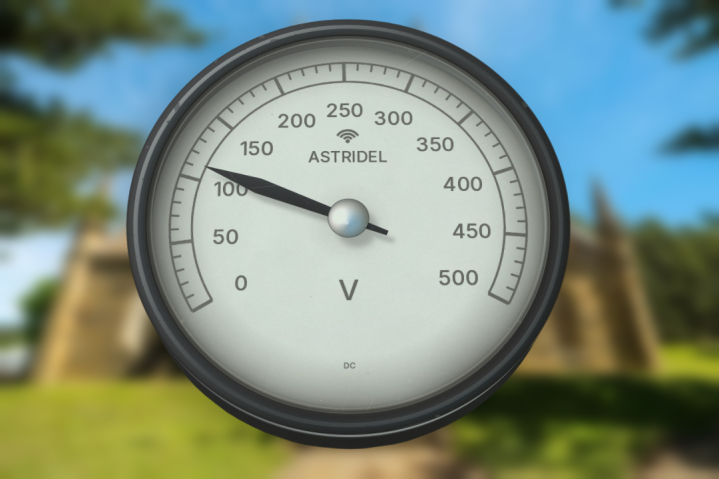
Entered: 110 V
